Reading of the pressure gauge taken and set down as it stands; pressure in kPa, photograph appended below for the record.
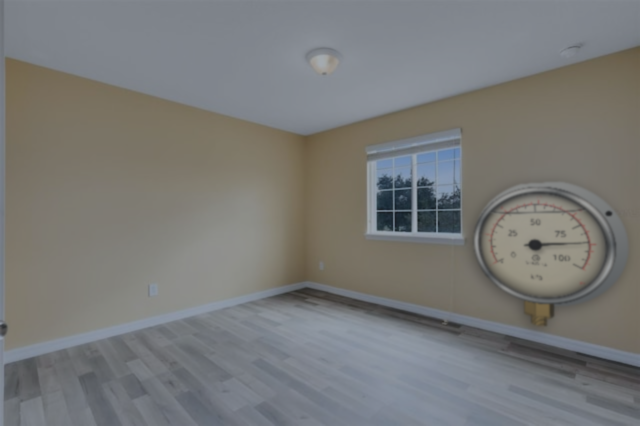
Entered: 85 kPa
